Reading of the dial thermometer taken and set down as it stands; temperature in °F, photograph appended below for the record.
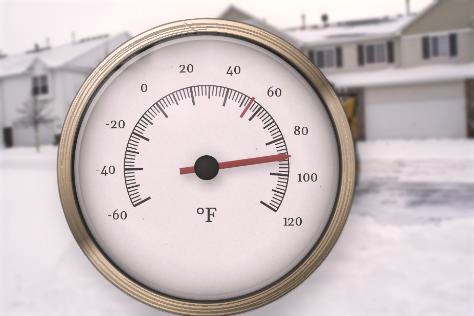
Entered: 90 °F
